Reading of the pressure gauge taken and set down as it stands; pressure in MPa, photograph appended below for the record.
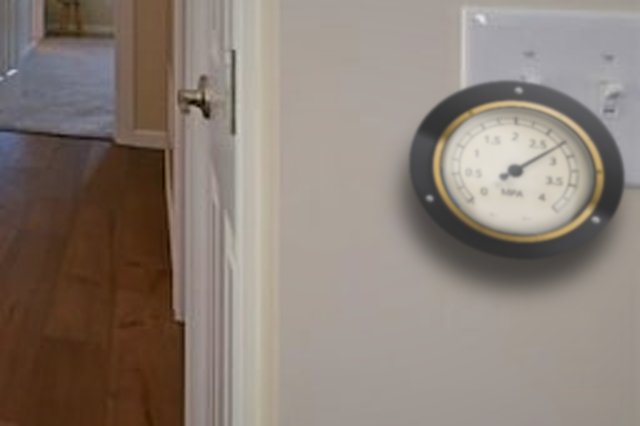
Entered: 2.75 MPa
